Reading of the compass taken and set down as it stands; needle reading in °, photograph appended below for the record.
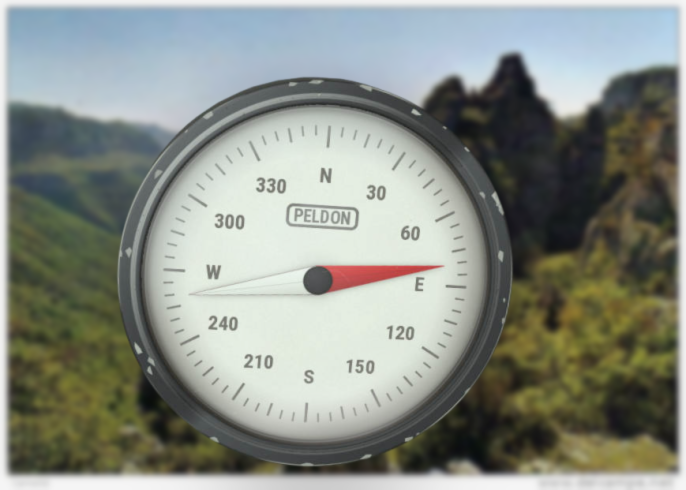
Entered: 80 °
